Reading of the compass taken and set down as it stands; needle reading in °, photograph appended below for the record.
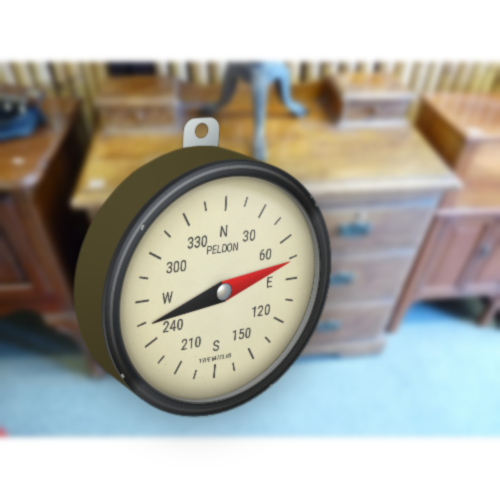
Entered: 75 °
